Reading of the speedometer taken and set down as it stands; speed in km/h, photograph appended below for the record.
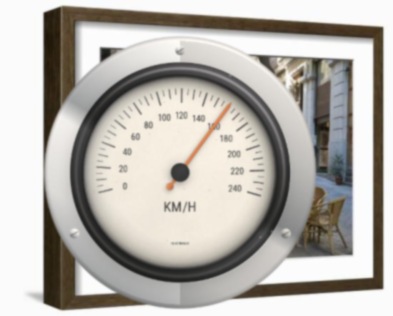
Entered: 160 km/h
